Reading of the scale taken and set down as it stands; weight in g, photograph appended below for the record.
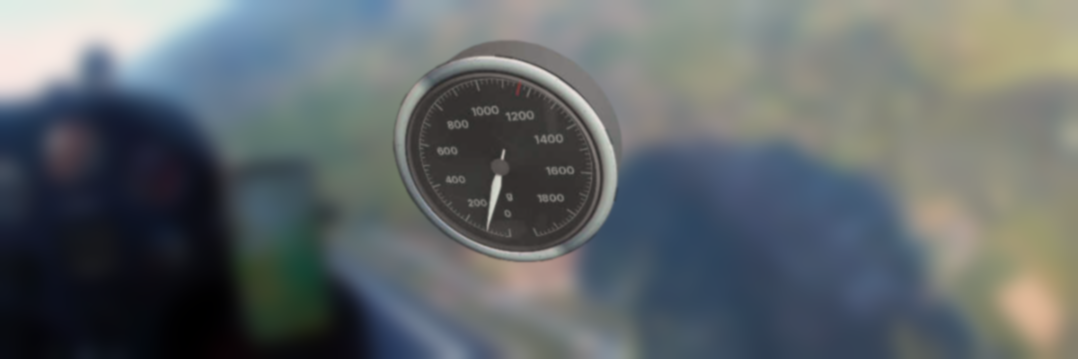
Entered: 100 g
